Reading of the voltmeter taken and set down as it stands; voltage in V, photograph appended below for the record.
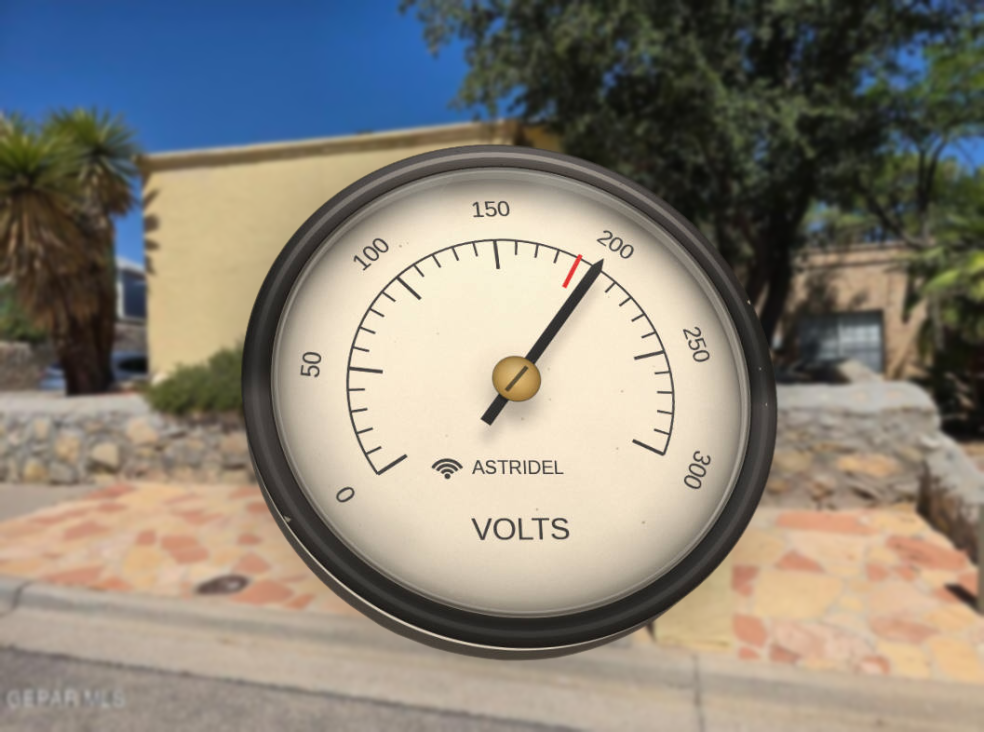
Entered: 200 V
